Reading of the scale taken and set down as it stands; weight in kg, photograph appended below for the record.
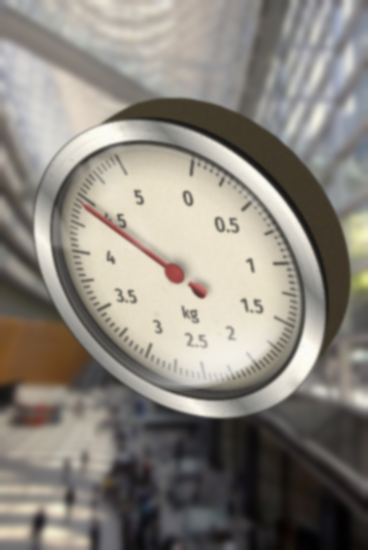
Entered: 4.5 kg
